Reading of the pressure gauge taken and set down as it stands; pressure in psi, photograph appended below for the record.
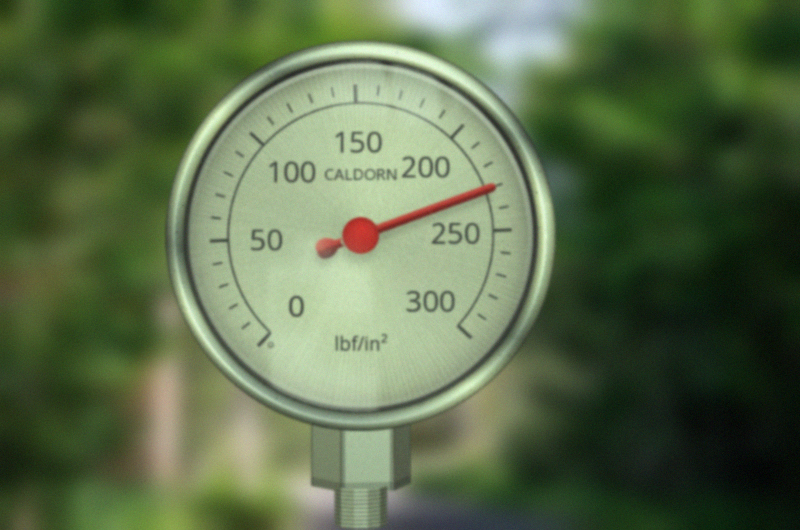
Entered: 230 psi
